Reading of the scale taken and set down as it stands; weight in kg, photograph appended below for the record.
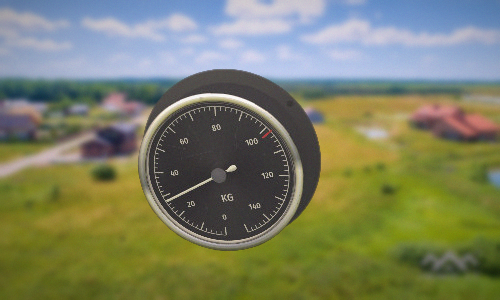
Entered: 28 kg
